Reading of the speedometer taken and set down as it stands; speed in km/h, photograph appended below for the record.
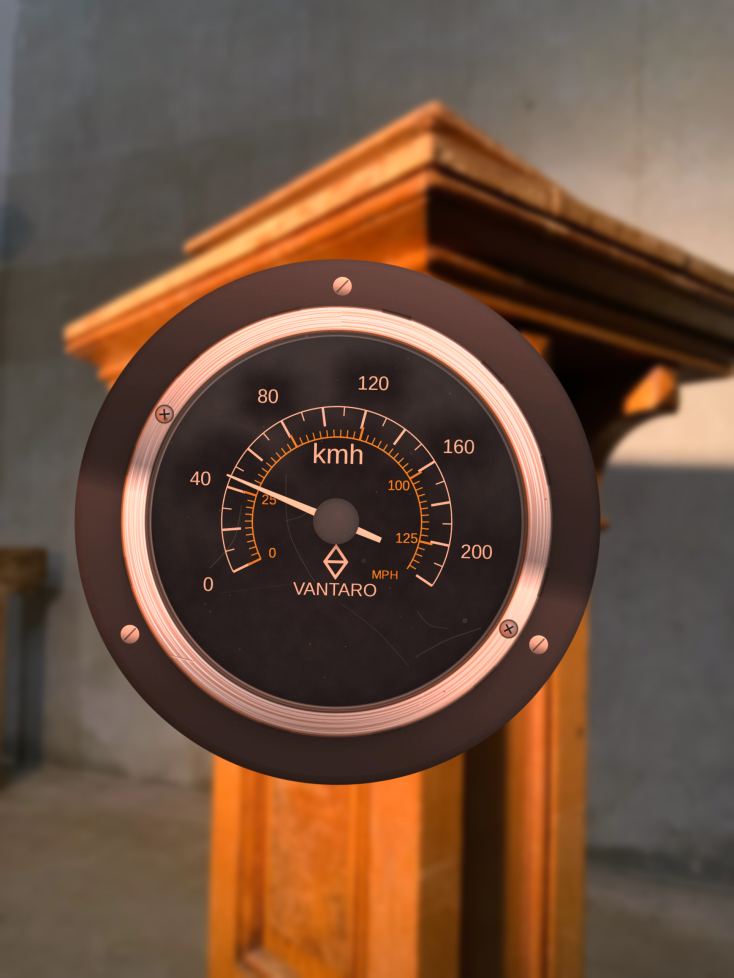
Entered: 45 km/h
